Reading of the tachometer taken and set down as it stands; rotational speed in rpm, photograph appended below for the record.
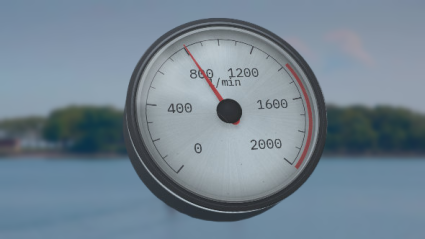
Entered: 800 rpm
